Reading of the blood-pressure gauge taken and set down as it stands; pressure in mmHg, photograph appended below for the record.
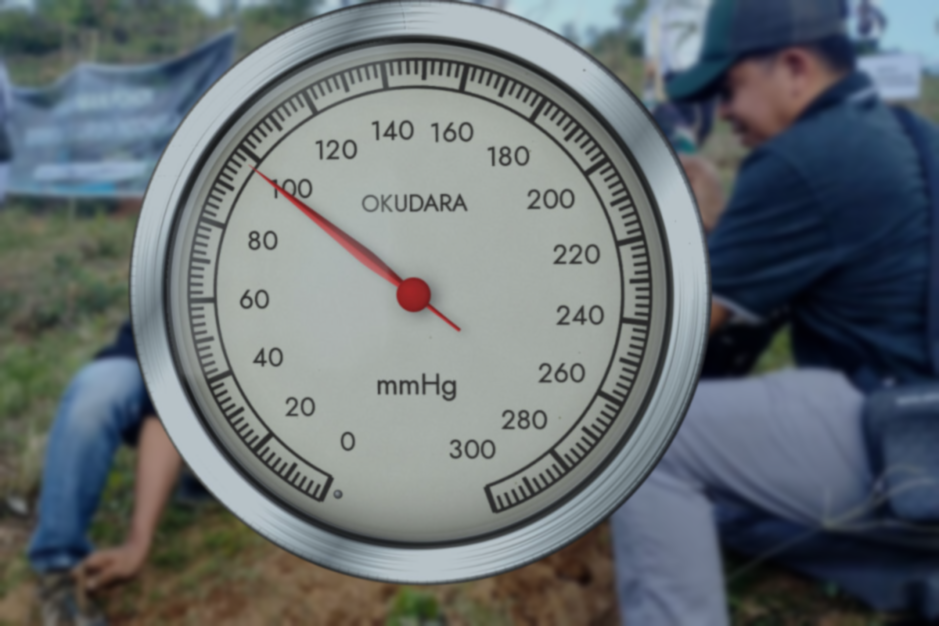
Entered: 98 mmHg
